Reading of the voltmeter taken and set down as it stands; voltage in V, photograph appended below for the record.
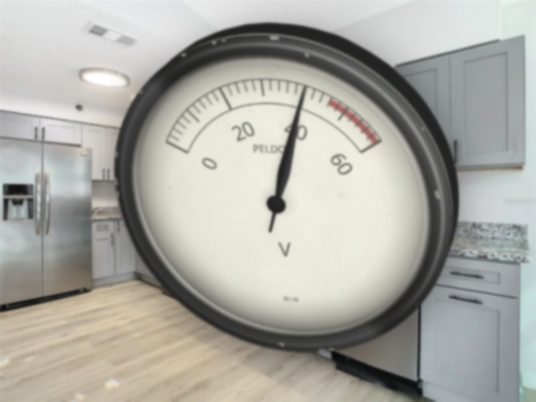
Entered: 40 V
